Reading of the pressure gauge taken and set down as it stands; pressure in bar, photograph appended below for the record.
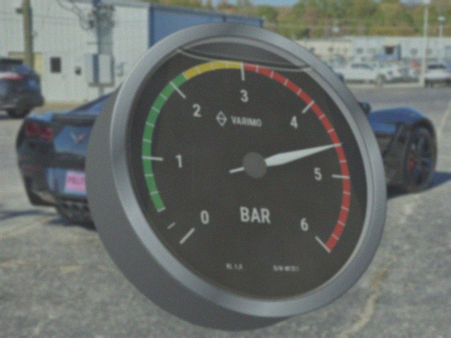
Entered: 4.6 bar
